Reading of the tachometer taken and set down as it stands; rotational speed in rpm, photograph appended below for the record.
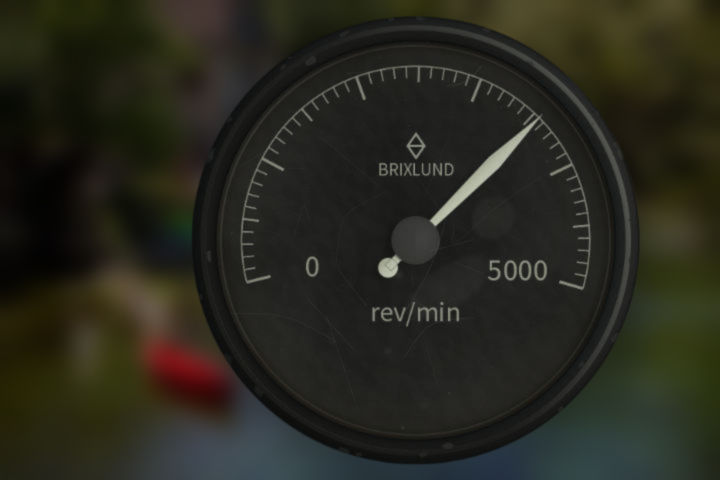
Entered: 3550 rpm
